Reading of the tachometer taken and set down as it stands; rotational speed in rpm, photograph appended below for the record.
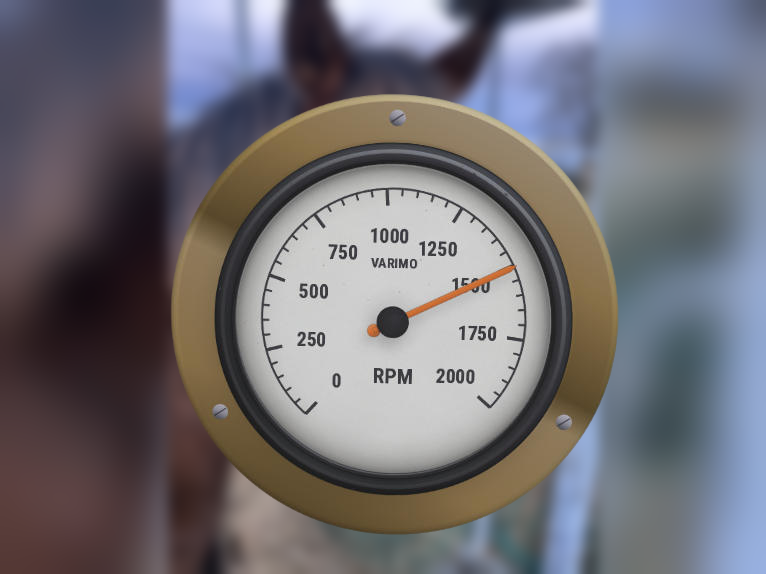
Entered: 1500 rpm
